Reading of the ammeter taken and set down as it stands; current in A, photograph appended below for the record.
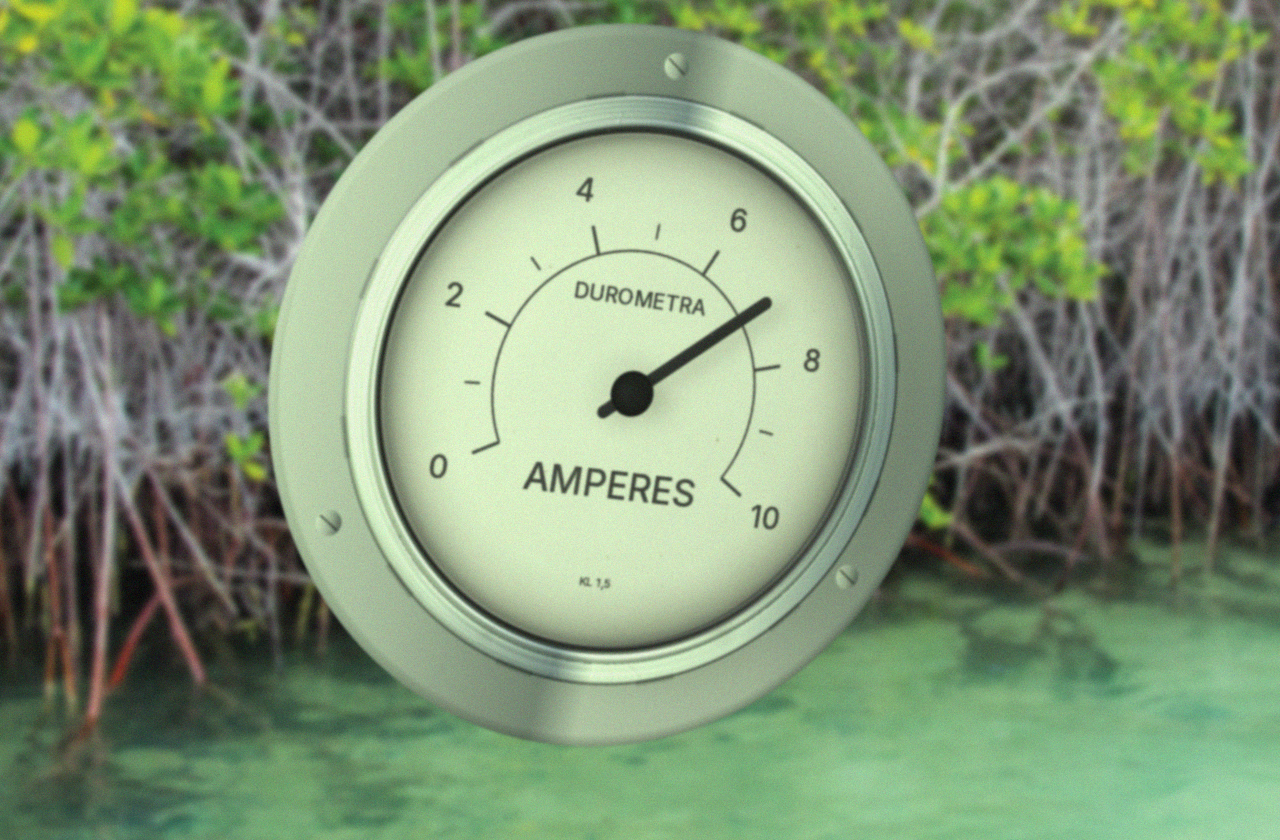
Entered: 7 A
